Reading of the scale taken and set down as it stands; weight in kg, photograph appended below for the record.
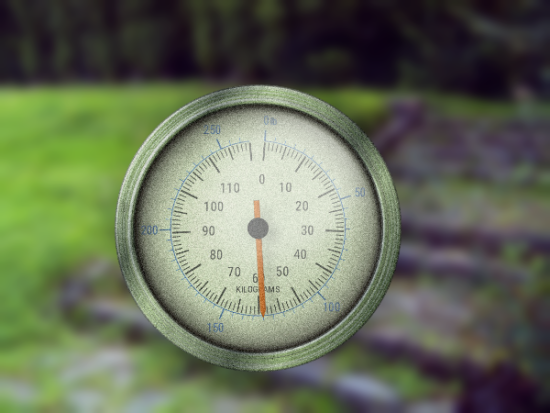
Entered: 59 kg
